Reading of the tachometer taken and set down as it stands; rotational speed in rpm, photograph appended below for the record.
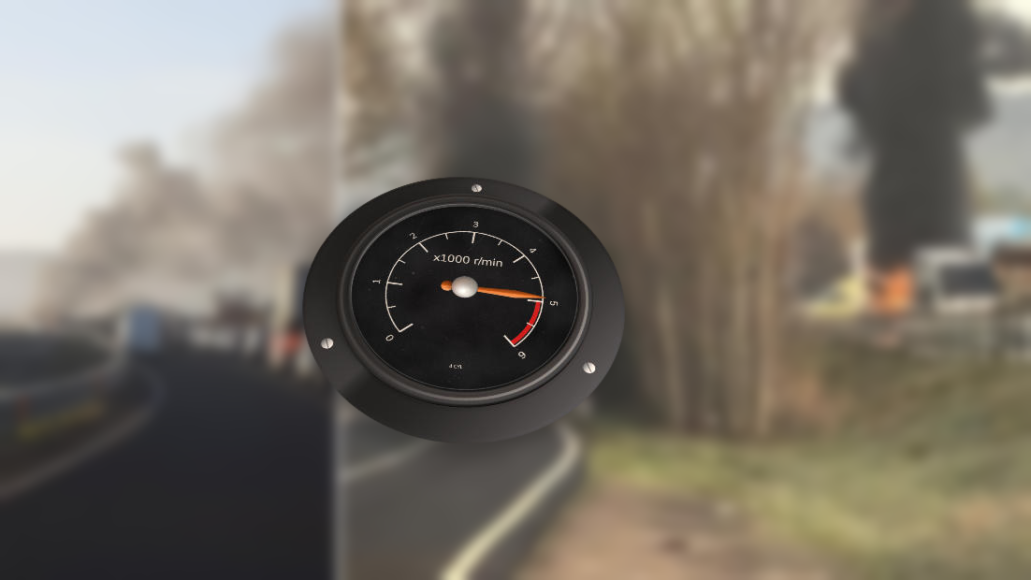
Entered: 5000 rpm
